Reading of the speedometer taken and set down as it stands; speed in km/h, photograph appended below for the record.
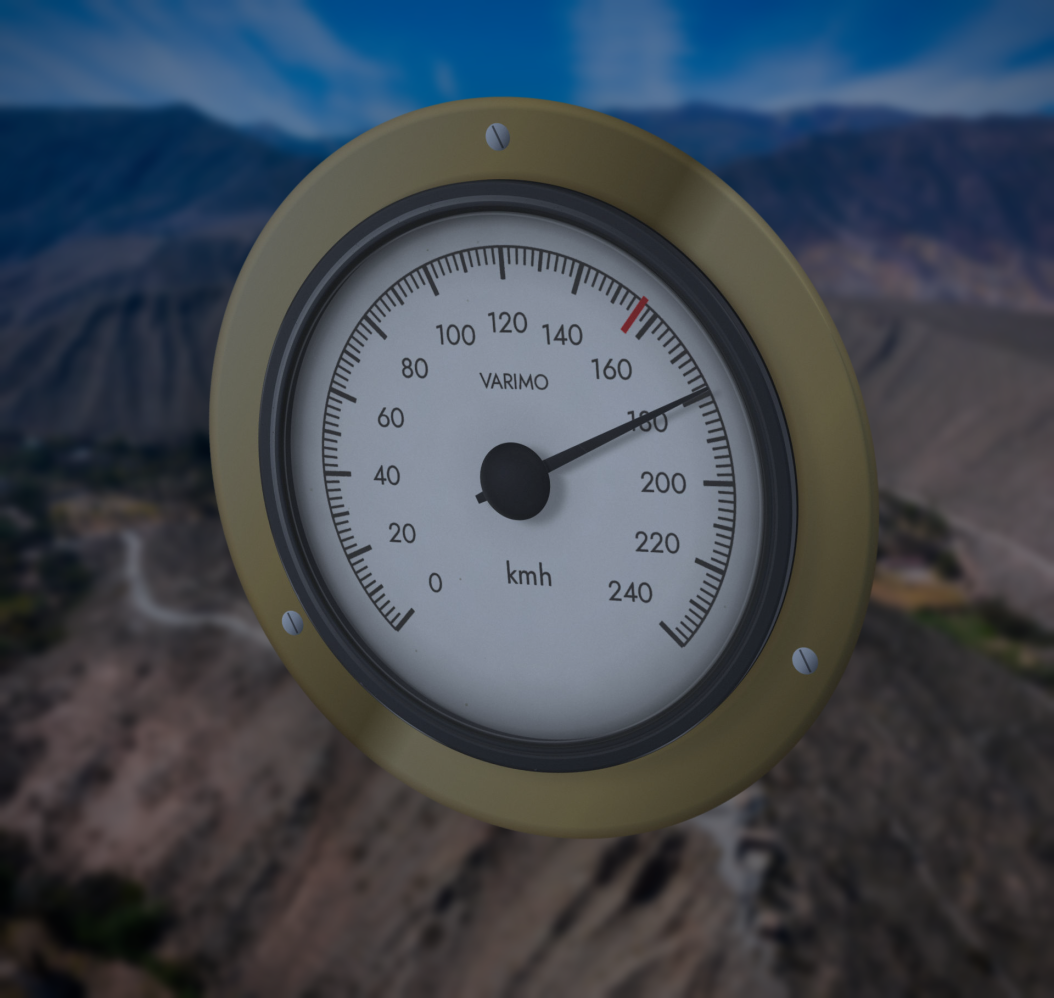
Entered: 179 km/h
